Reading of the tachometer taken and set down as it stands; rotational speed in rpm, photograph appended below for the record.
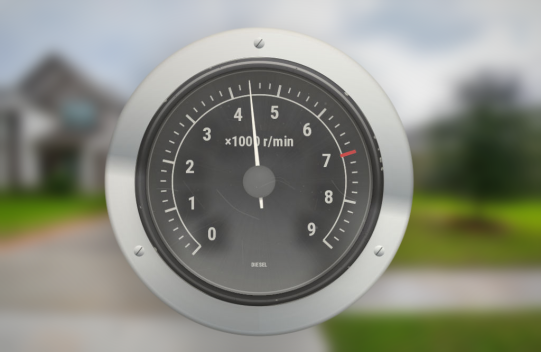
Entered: 4400 rpm
